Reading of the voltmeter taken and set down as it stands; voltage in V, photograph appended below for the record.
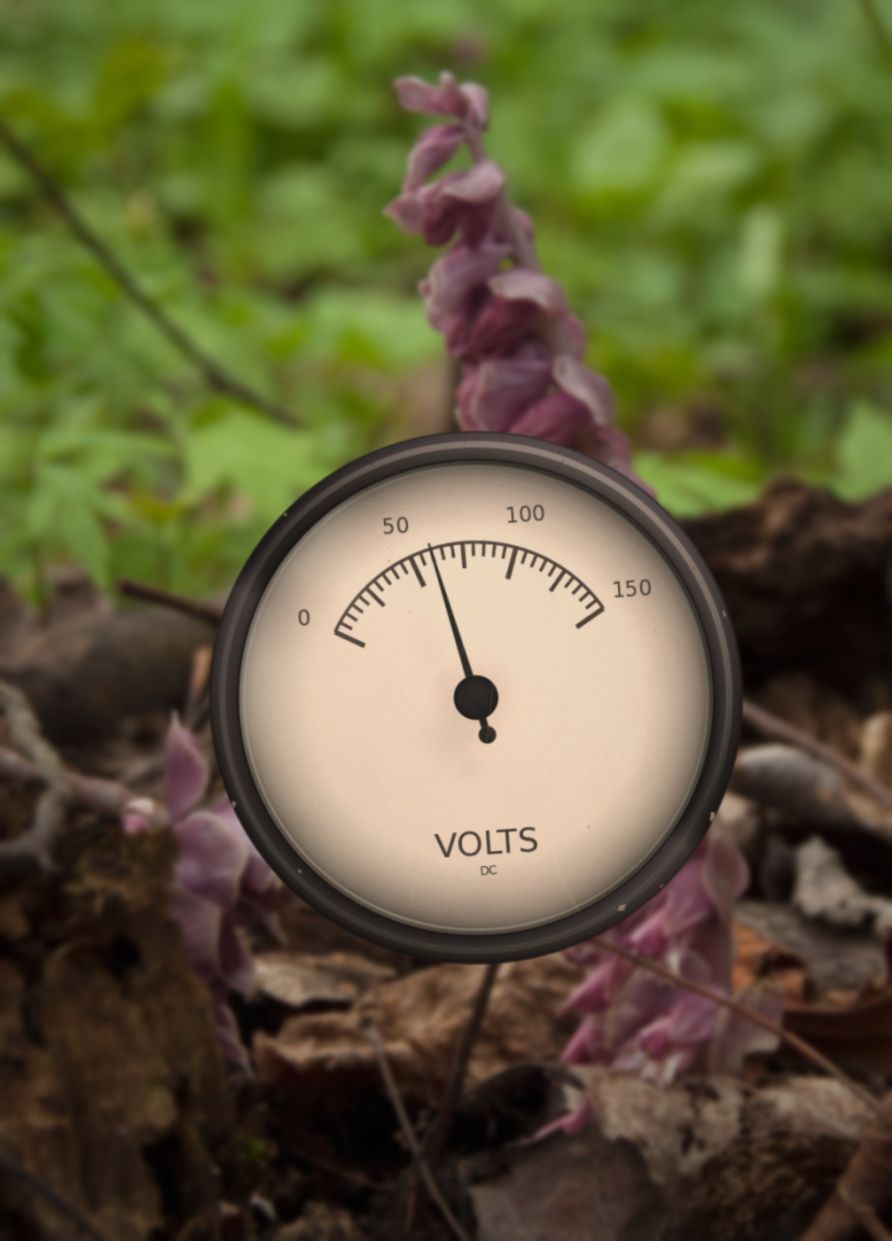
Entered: 60 V
